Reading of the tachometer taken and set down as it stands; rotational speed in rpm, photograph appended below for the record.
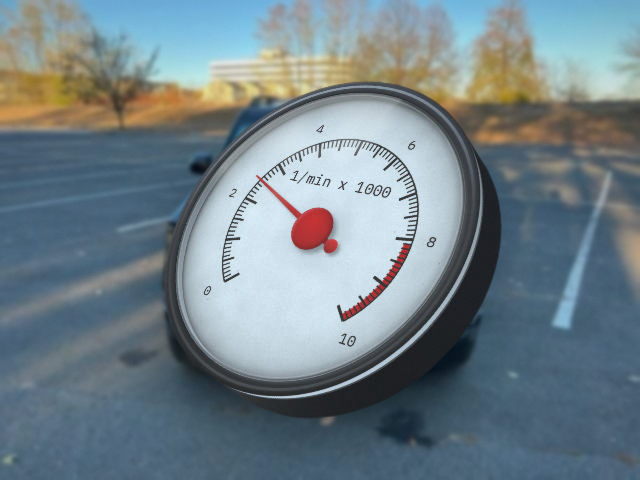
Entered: 2500 rpm
